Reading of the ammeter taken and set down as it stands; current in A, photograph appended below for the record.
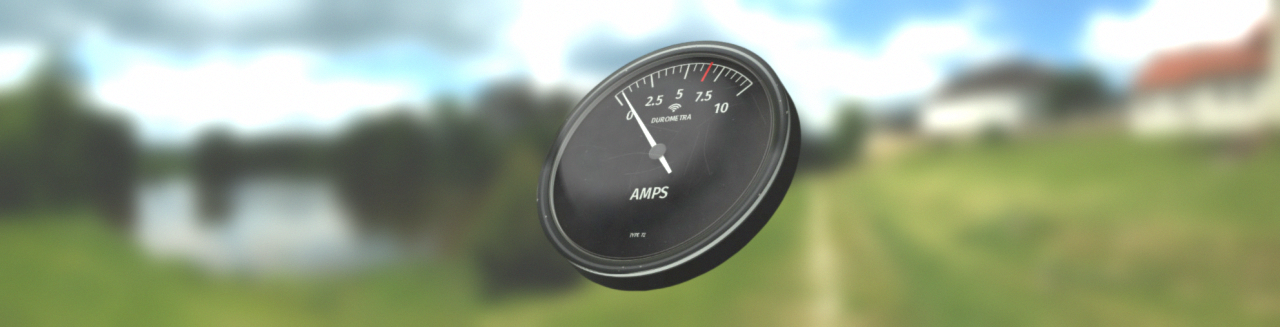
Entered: 0.5 A
